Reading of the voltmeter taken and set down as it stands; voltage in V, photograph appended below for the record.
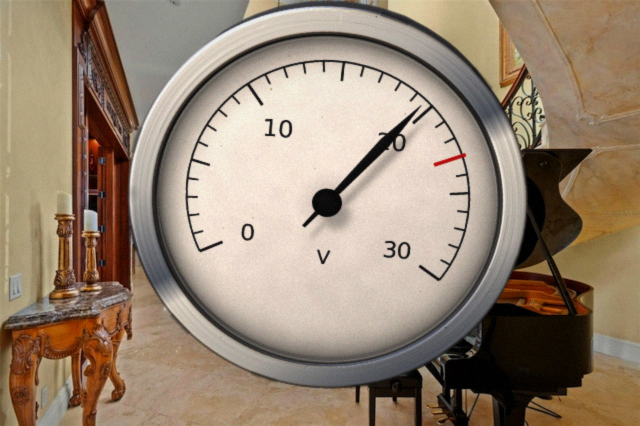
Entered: 19.5 V
